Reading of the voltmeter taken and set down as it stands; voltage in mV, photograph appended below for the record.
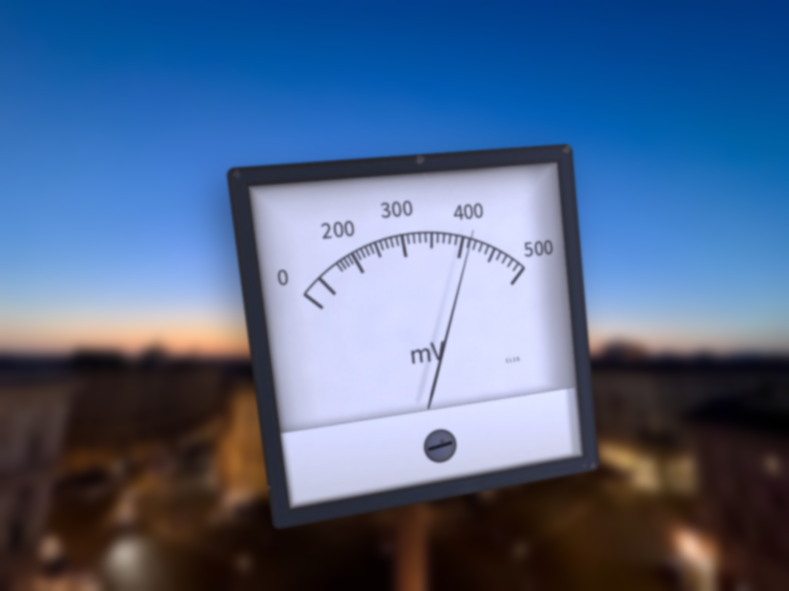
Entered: 410 mV
